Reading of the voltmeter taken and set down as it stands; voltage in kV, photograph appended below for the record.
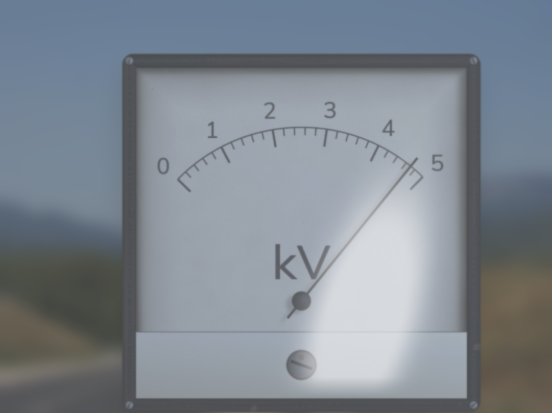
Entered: 4.7 kV
